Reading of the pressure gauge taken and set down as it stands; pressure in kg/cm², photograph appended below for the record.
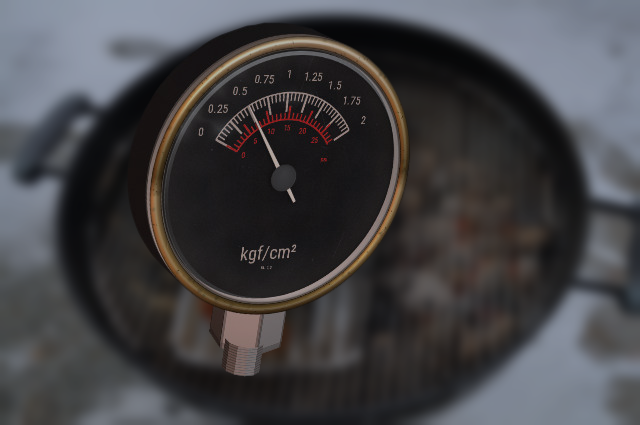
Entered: 0.5 kg/cm²
